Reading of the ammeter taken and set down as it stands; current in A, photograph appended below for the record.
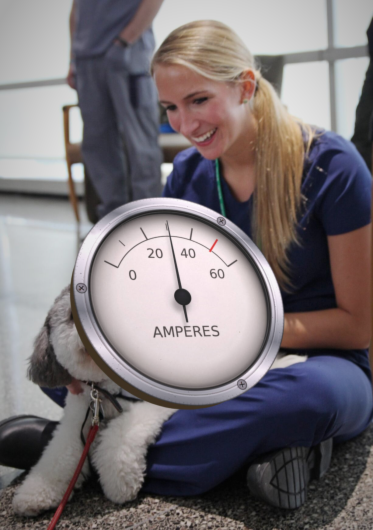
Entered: 30 A
